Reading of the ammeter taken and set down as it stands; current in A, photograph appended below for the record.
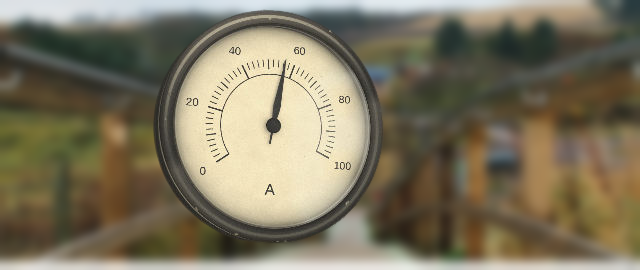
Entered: 56 A
